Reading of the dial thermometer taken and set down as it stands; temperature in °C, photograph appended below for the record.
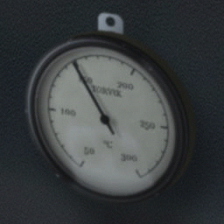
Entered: 150 °C
